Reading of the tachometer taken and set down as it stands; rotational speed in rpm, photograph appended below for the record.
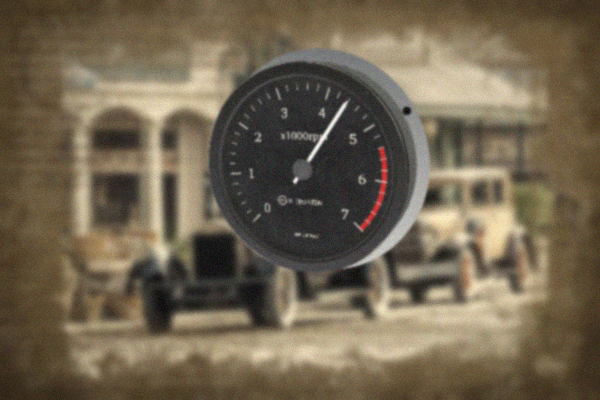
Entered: 4400 rpm
